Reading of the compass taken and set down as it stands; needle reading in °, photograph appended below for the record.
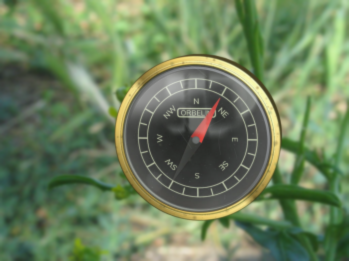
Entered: 30 °
